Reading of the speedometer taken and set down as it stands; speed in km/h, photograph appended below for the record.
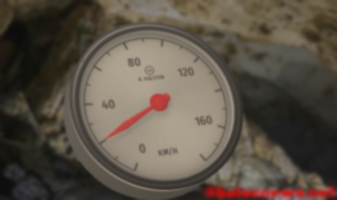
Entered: 20 km/h
